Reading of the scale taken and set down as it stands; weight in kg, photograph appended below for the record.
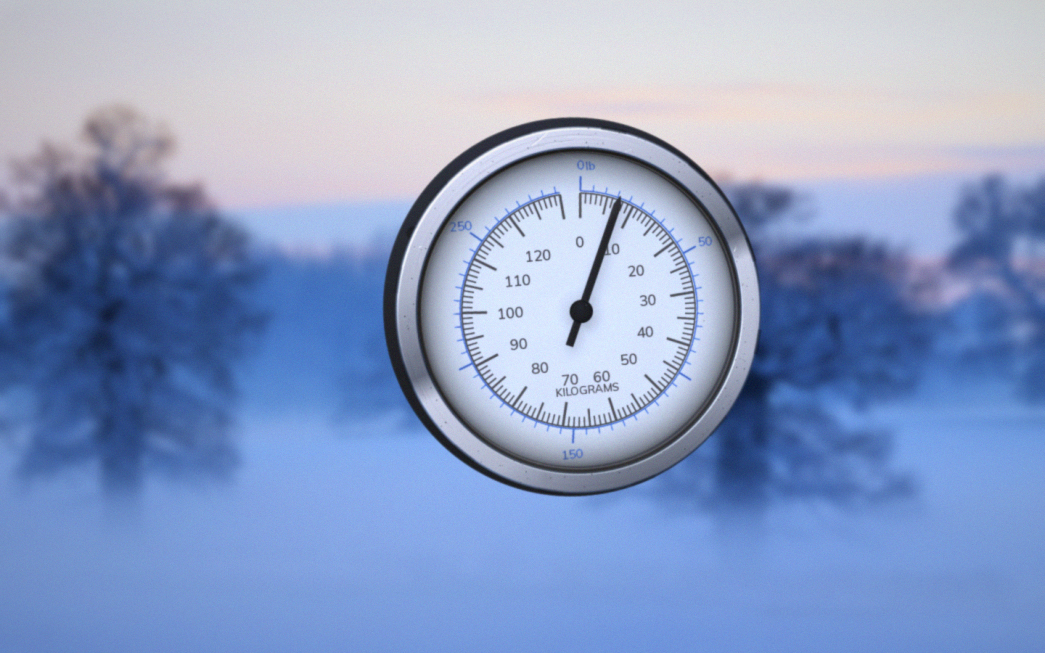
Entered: 7 kg
